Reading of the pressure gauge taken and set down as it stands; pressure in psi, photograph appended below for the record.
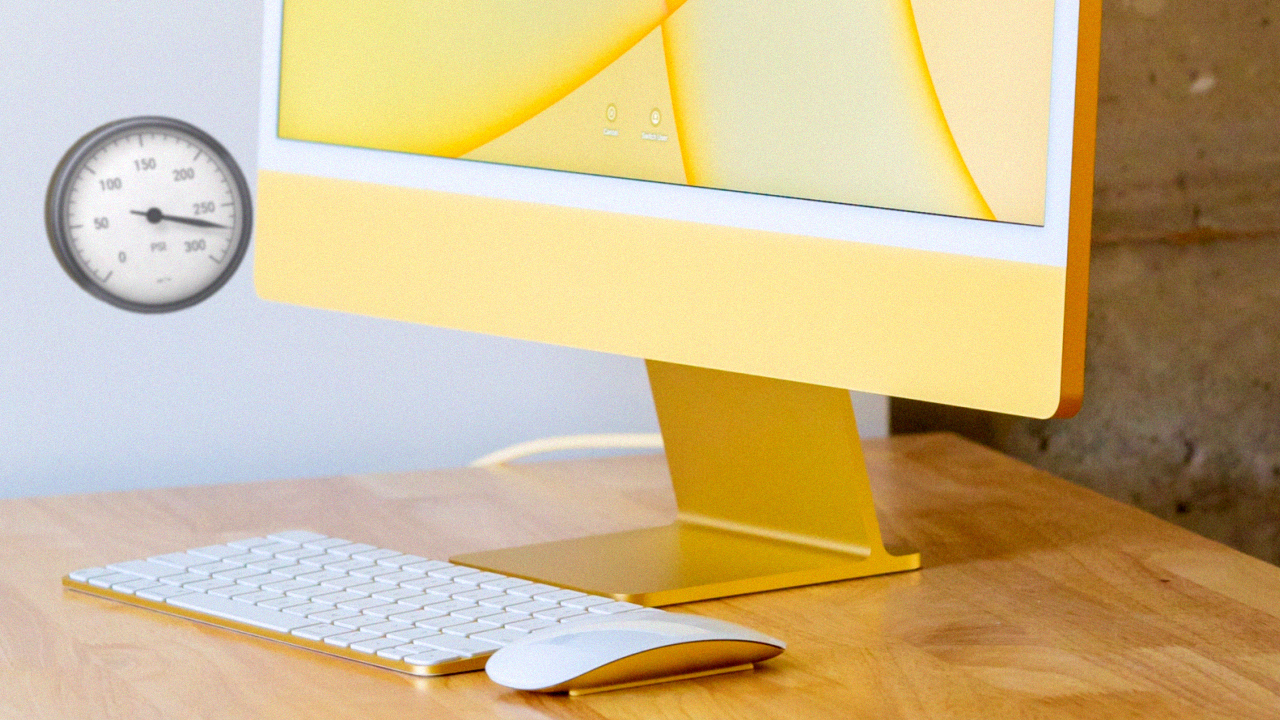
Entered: 270 psi
